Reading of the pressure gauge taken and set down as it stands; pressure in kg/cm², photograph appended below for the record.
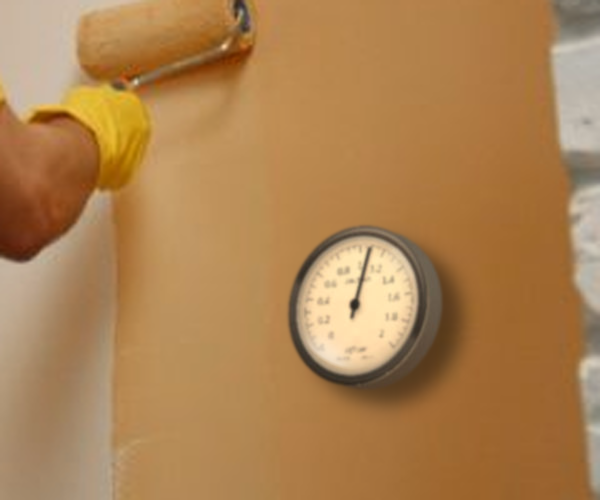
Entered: 1.1 kg/cm²
